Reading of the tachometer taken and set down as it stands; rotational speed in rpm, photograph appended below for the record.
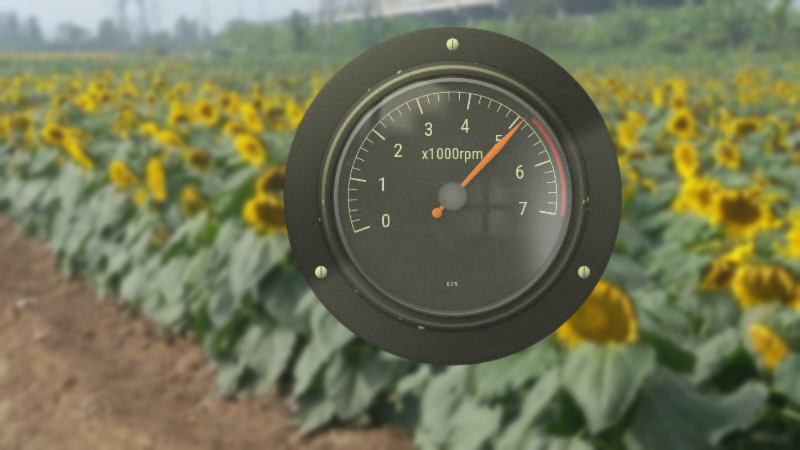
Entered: 5100 rpm
